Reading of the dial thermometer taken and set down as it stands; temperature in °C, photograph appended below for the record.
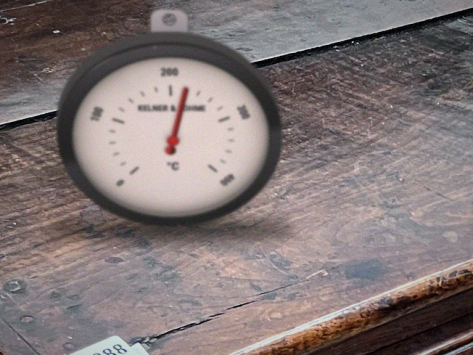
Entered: 220 °C
